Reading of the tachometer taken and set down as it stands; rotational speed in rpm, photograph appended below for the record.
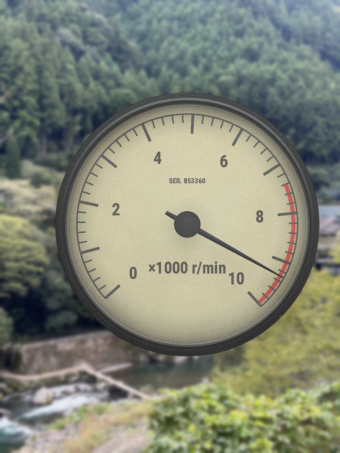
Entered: 9300 rpm
